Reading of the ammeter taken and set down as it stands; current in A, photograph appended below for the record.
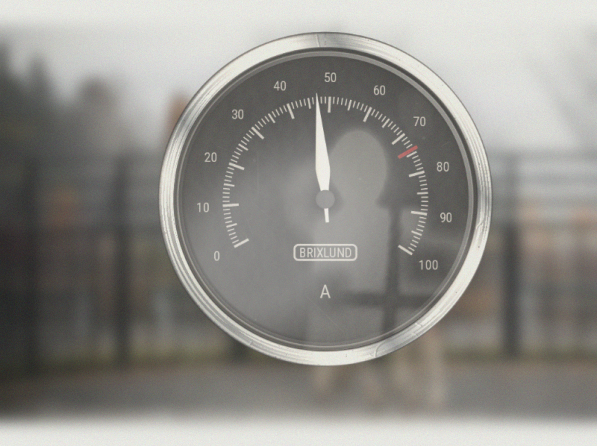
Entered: 47 A
